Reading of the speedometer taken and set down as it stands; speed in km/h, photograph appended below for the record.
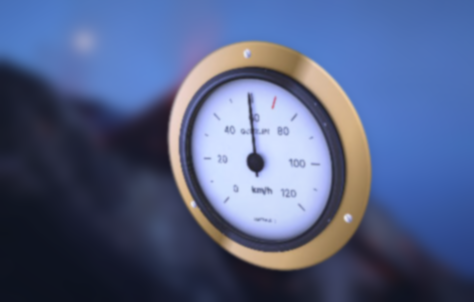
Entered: 60 km/h
